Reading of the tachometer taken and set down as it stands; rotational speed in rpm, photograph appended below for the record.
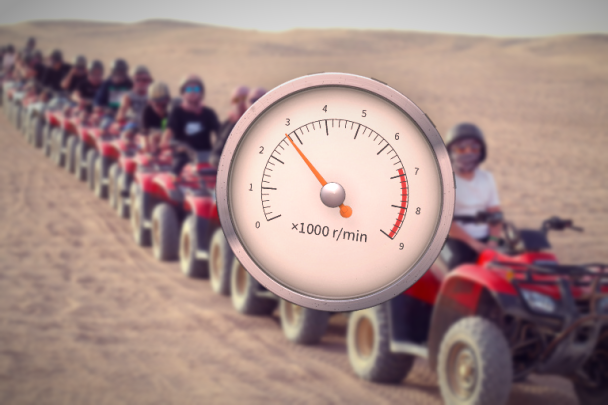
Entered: 2800 rpm
